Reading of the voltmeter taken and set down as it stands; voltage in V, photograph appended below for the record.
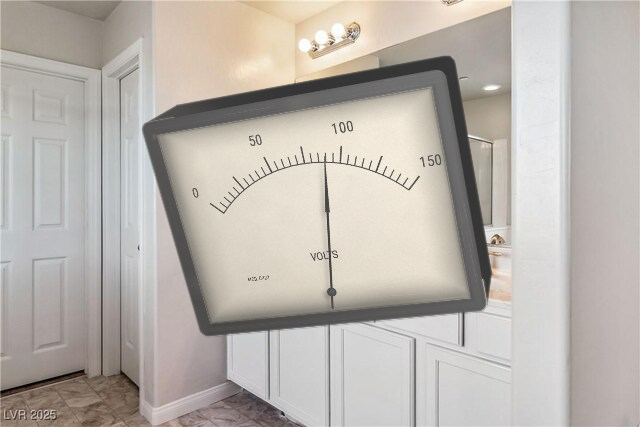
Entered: 90 V
